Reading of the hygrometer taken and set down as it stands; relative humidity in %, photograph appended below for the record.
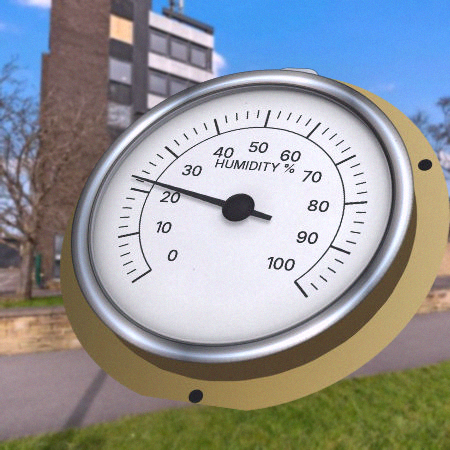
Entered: 22 %
